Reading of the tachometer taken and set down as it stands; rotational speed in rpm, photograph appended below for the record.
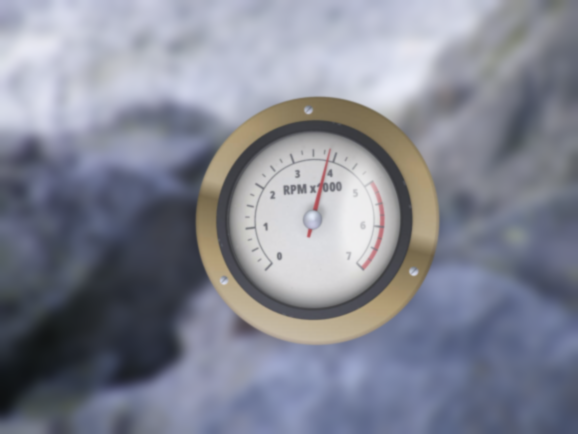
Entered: 3875 rpm
